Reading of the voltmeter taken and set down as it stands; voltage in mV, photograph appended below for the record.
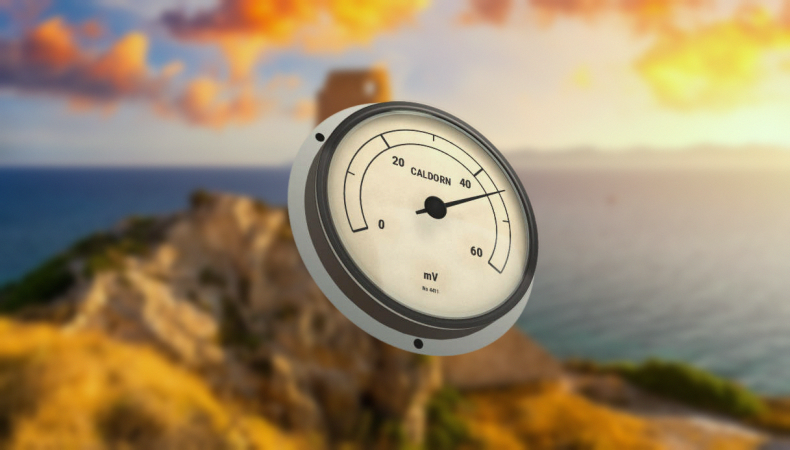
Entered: 45 mV
